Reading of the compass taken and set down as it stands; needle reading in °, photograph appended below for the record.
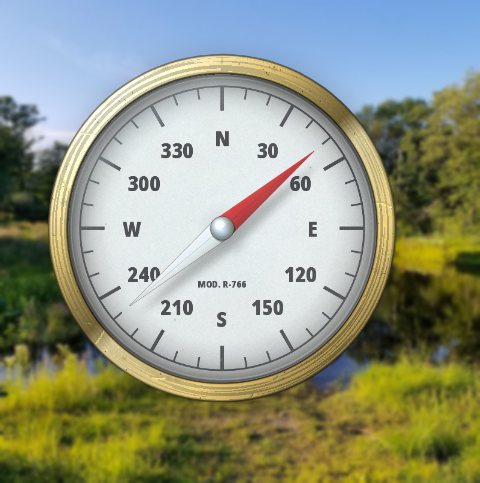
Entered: 50 °
